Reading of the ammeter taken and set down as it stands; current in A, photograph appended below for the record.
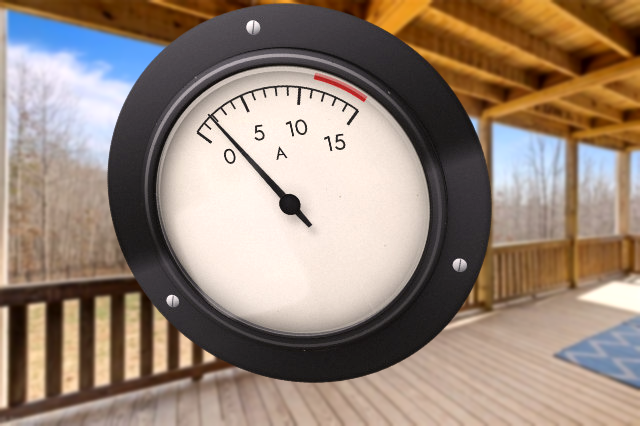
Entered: 2 A
